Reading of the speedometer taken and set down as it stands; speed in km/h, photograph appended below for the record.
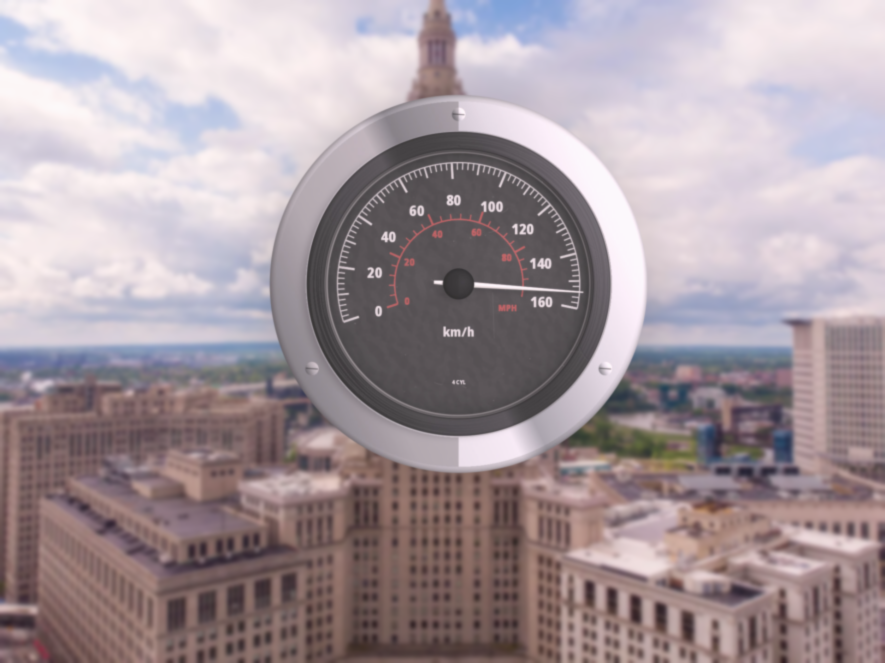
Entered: 154 km/h
